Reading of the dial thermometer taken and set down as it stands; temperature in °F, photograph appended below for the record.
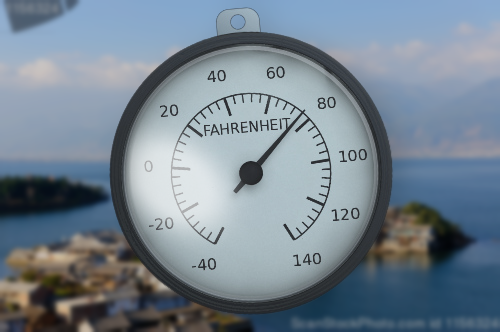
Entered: 76 °F
